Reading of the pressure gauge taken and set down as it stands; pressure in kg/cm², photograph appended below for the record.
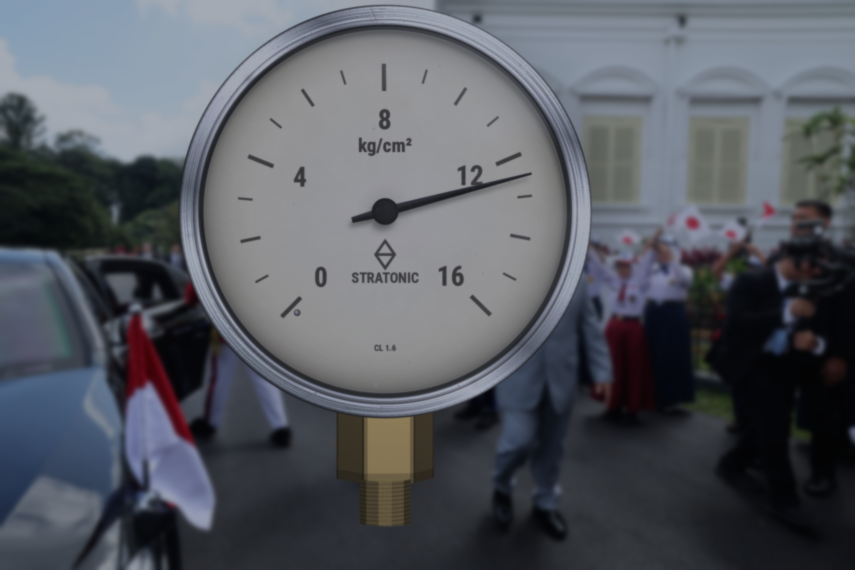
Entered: 12.5 kg/cm²
